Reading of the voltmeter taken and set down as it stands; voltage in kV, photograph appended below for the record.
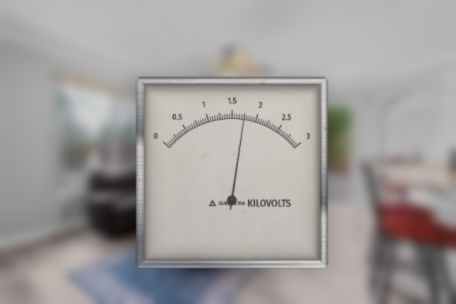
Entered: 1.75 kV
